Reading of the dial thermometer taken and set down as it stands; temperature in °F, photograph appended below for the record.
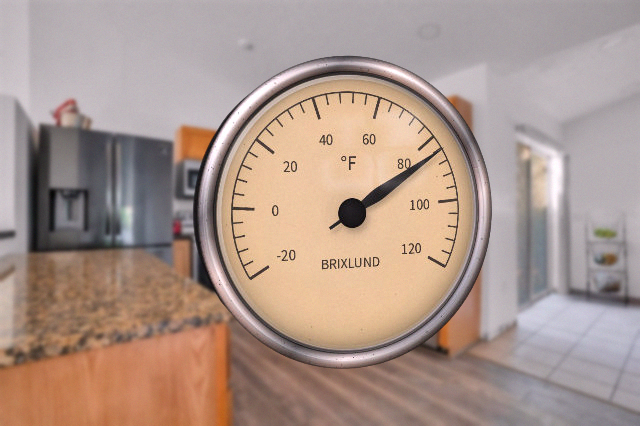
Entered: 84 °F
